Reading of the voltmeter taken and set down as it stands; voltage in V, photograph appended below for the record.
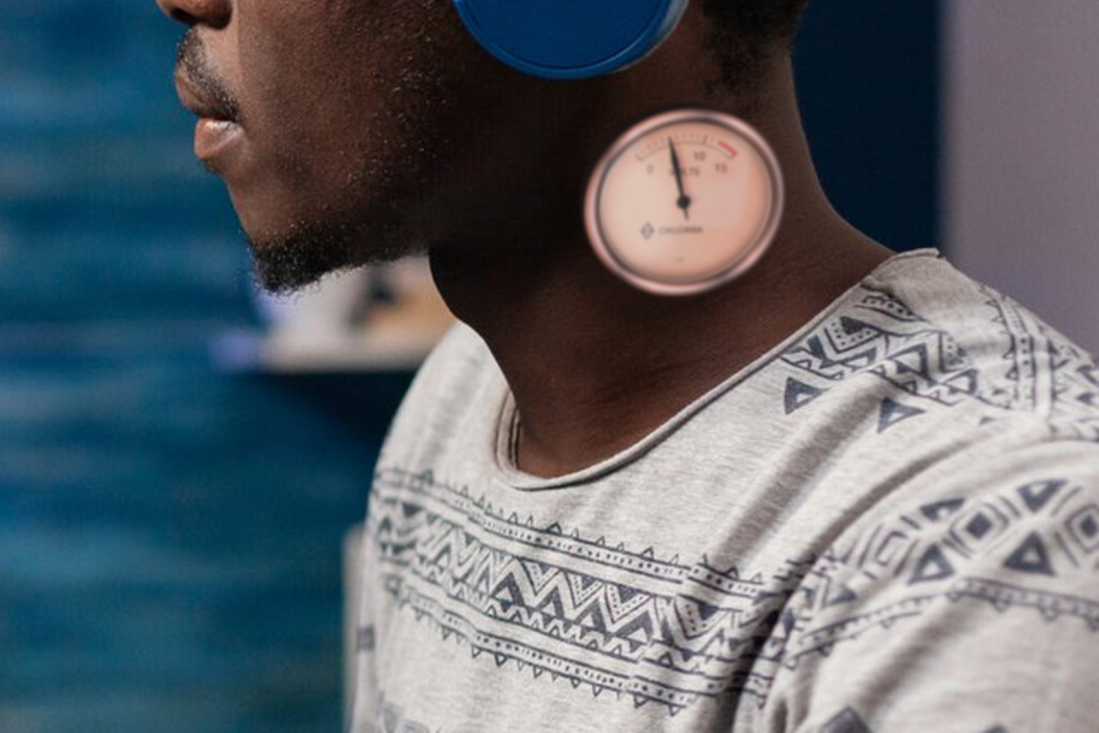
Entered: 5 V
